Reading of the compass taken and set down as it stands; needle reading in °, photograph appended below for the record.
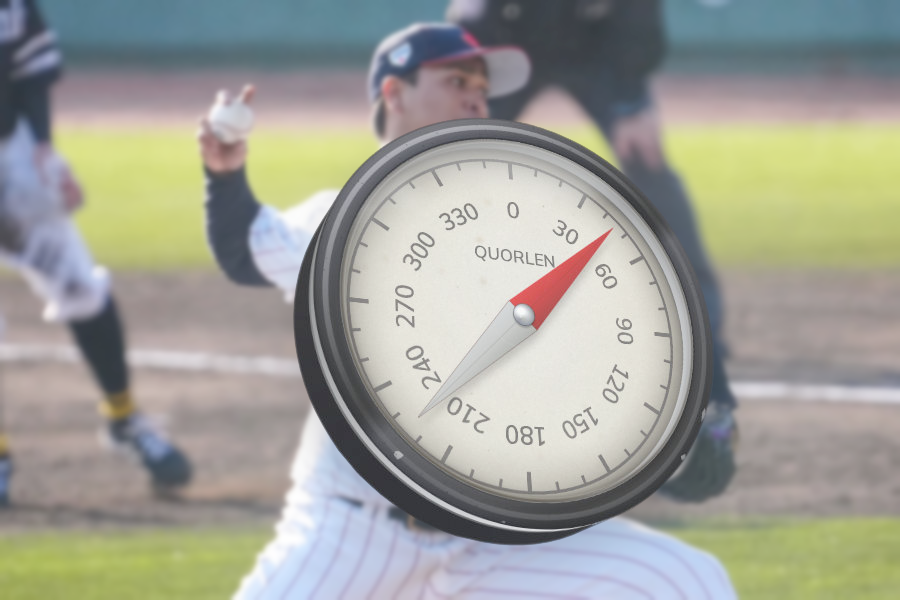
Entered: 45 °
